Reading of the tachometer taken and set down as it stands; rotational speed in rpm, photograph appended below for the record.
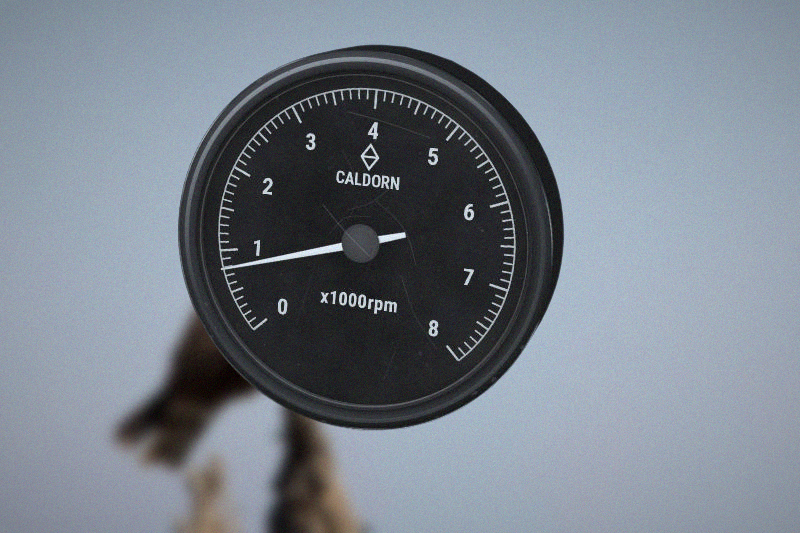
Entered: 800 rpm
